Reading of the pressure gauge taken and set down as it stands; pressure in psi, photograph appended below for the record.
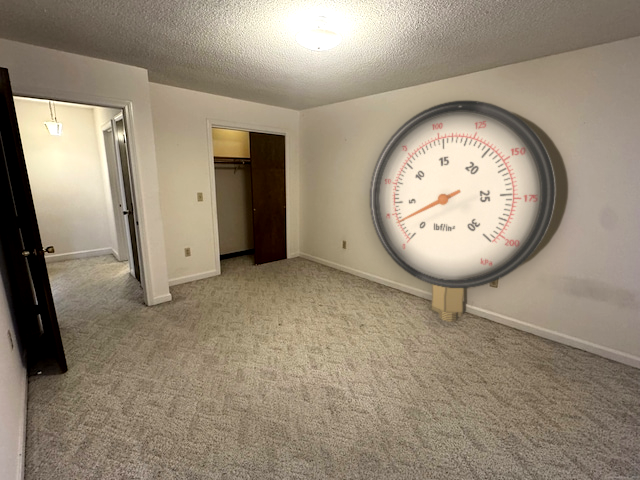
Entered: 2.5 psi
